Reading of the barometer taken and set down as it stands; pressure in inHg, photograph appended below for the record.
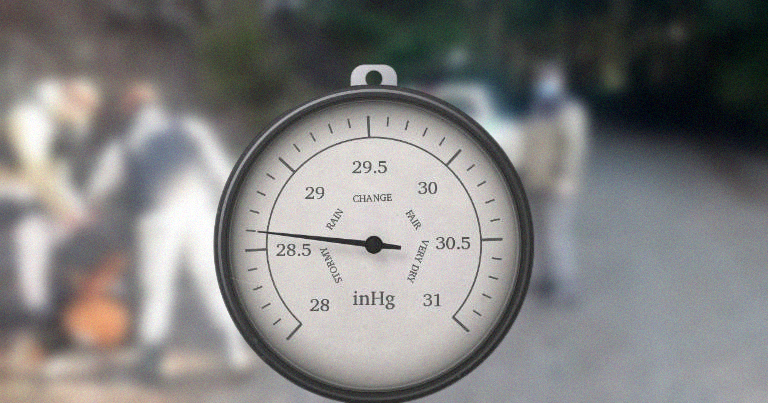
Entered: 28.6 inHg
